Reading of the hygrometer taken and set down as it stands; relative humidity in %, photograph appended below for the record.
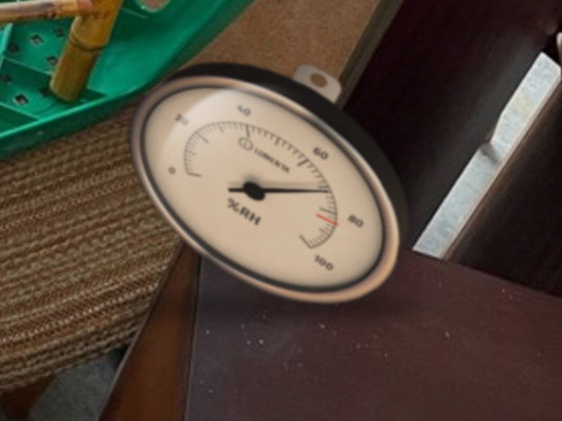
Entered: 70 %
